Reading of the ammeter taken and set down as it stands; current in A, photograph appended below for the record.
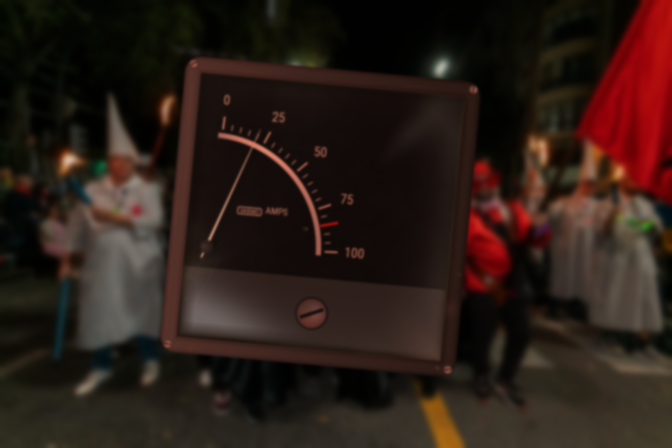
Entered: 20 A
